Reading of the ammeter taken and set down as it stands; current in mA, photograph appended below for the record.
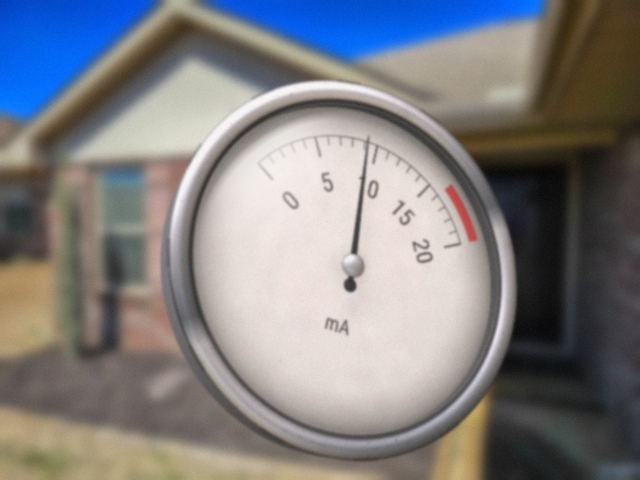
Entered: 9 mA
